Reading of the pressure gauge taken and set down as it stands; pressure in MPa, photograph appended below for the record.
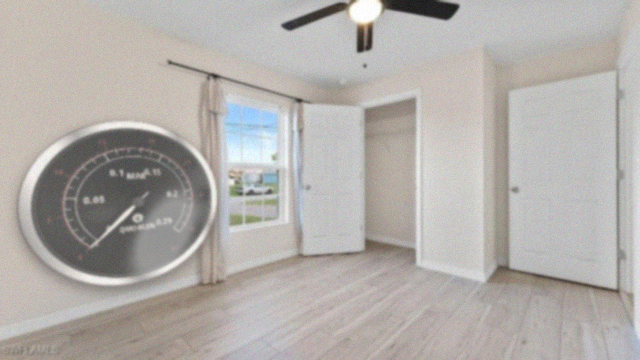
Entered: 0 MPa
